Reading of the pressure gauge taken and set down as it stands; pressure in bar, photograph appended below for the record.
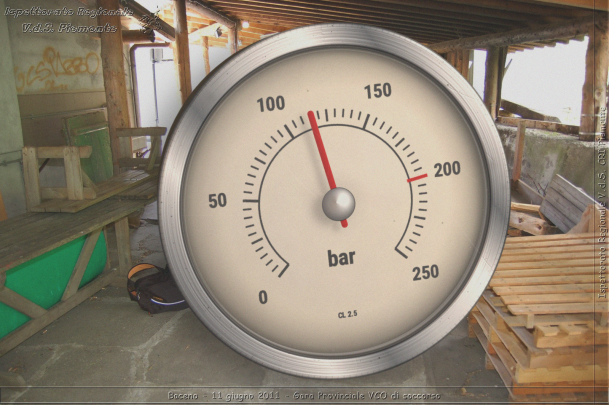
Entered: 115 bar
